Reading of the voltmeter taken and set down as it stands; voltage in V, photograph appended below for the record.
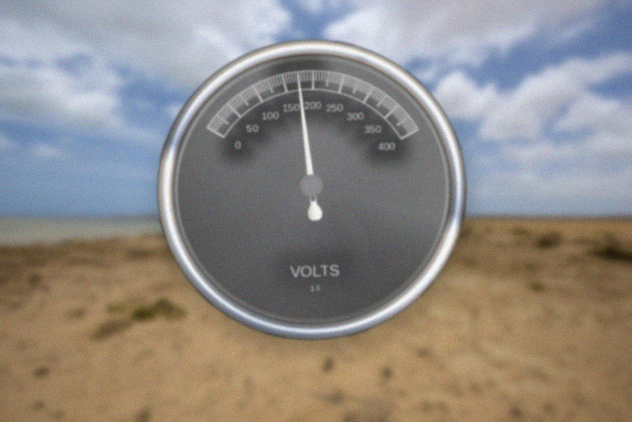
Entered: 175 V
